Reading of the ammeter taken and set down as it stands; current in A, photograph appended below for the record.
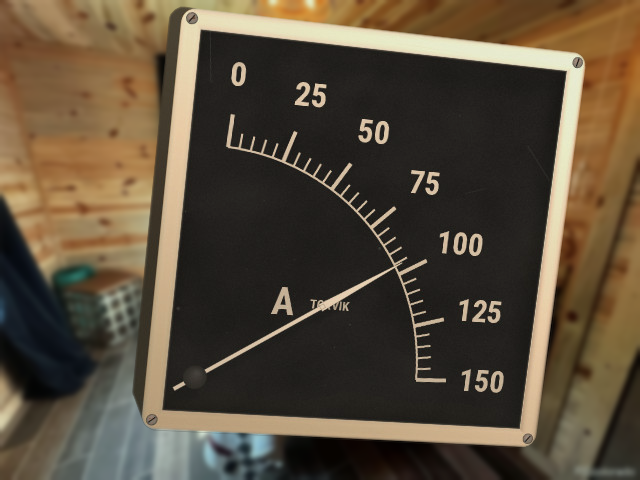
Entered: 95 A
